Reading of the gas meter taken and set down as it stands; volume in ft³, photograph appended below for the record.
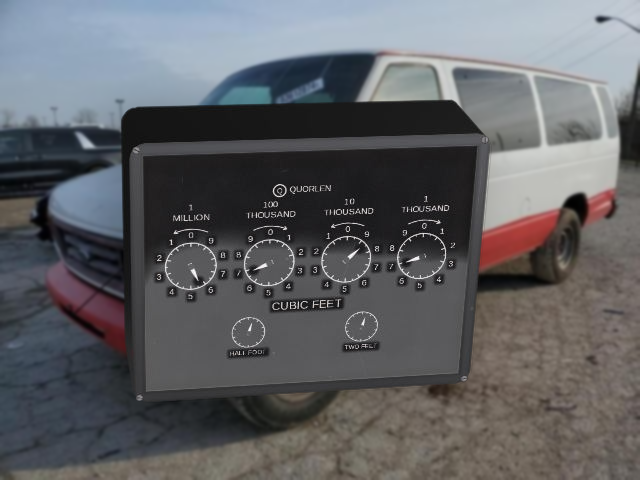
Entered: 568700 ft³
